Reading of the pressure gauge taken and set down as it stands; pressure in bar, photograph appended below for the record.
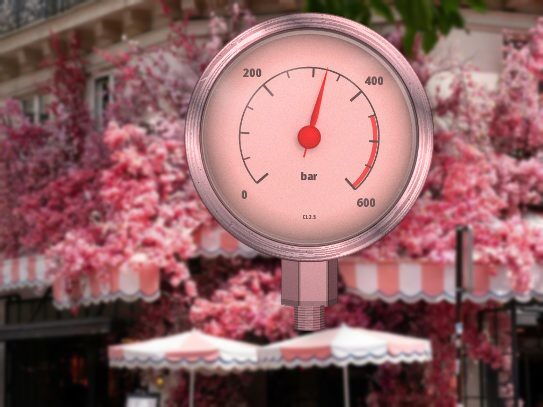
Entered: 325 bar
